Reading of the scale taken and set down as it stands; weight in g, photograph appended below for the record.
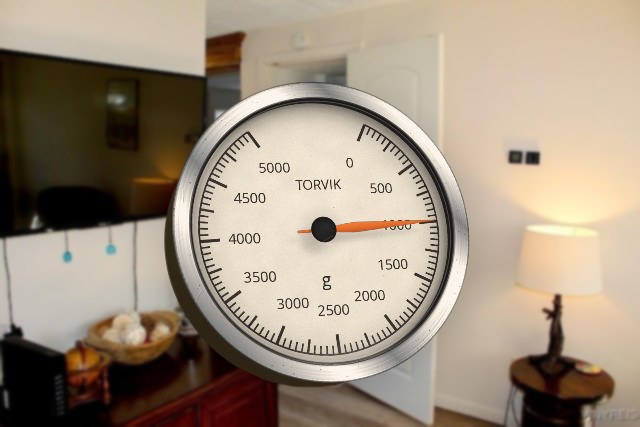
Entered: 1000 g
